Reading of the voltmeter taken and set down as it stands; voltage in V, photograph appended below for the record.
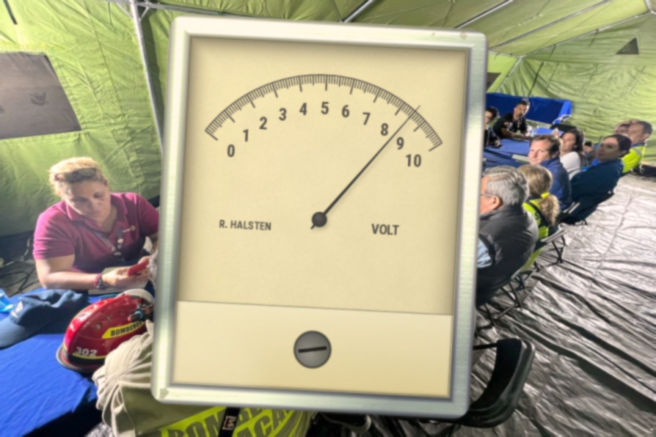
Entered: 8.5 V
